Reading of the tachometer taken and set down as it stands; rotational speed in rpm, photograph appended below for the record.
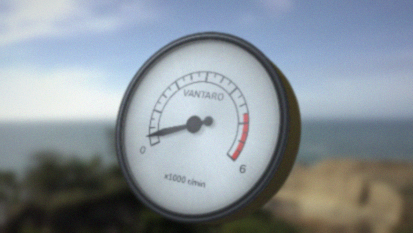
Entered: 250 rpm
